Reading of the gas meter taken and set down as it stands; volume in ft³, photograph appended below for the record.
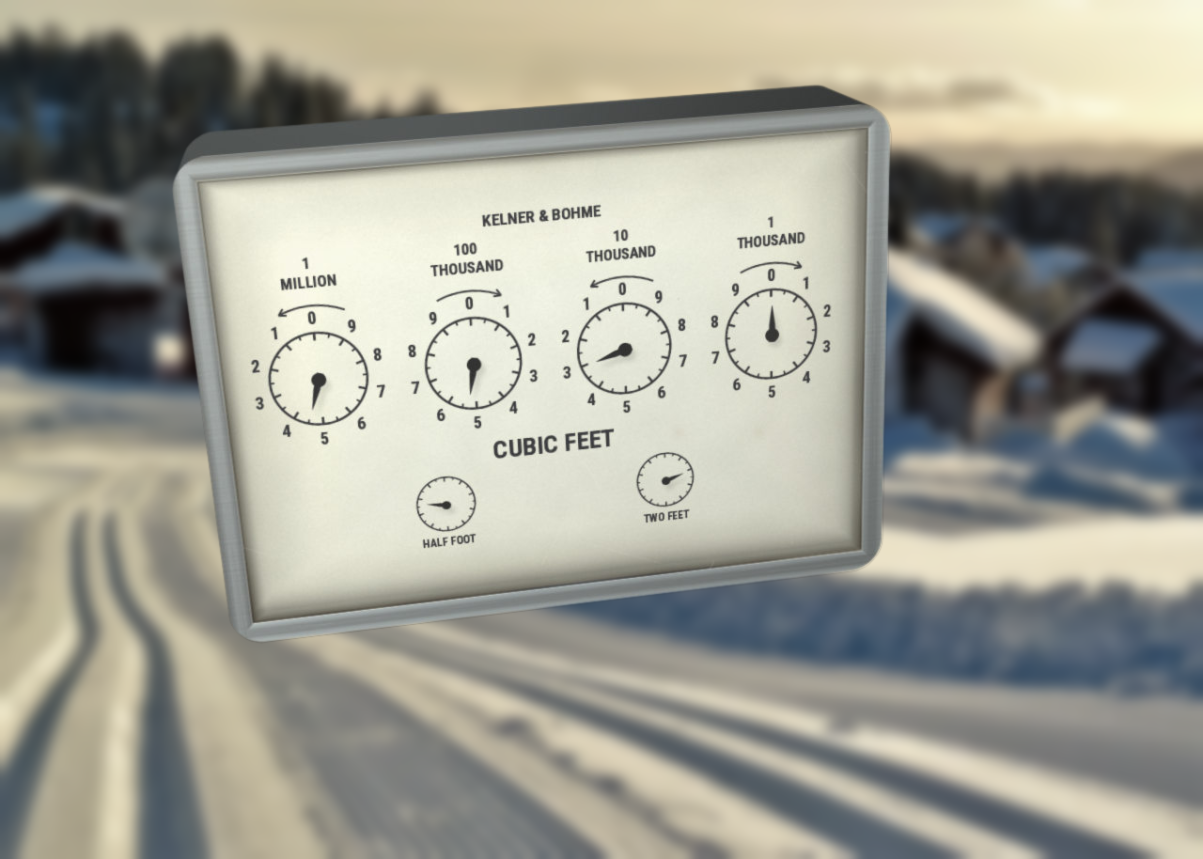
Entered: 453000 ft³
